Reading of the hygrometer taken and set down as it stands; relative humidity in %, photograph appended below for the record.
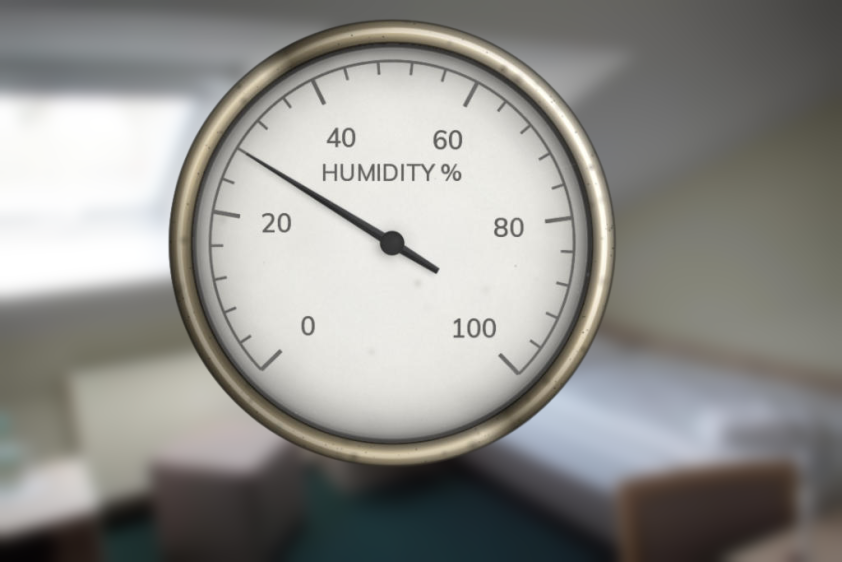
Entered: 28 %
